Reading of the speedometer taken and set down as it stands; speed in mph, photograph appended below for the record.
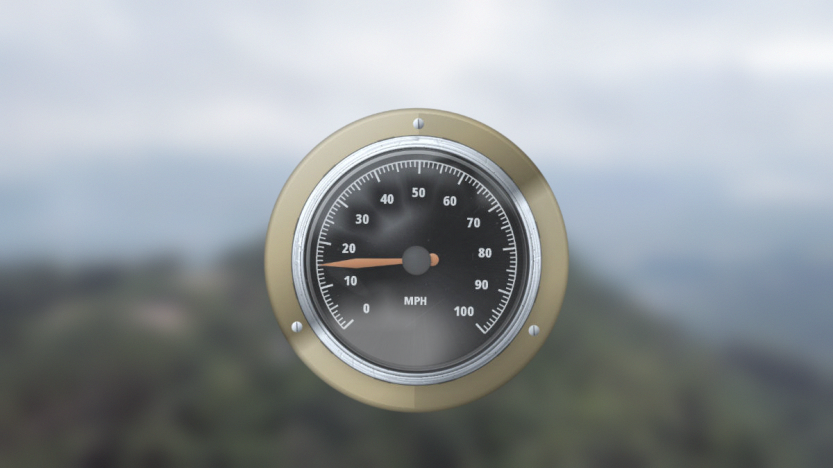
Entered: 15 mph
